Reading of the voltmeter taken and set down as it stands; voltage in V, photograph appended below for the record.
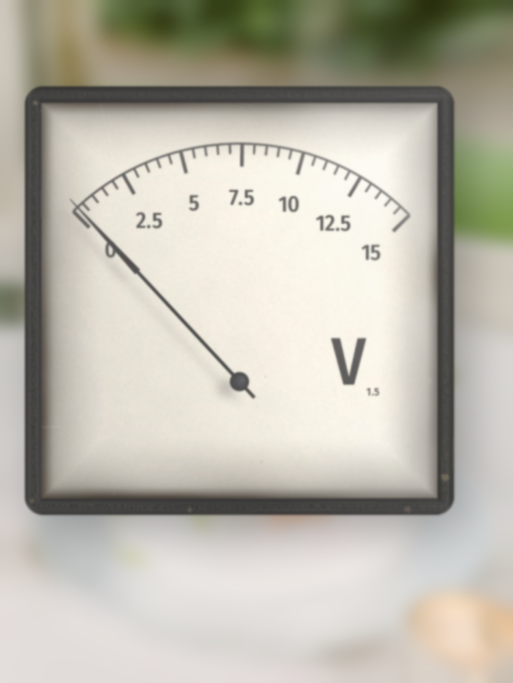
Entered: 0.25 V
